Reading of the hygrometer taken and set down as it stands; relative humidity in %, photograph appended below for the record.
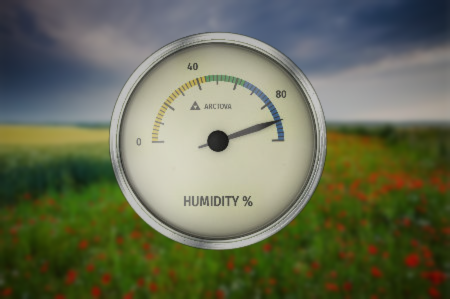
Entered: 90 %
